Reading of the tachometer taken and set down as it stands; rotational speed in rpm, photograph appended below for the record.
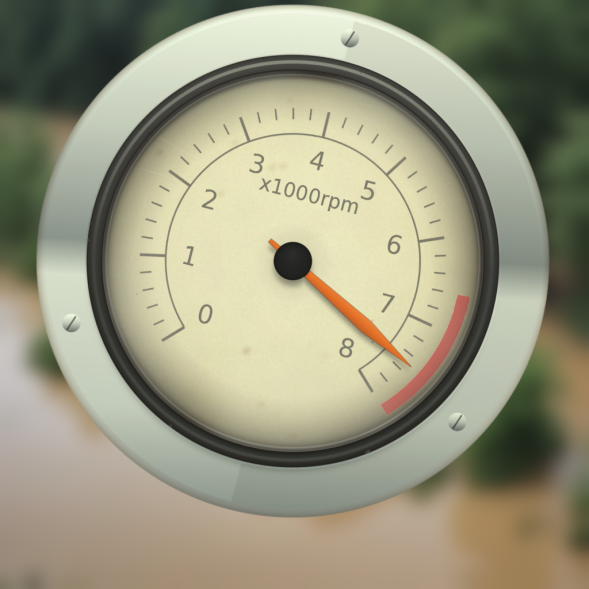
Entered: 7500 rpm
